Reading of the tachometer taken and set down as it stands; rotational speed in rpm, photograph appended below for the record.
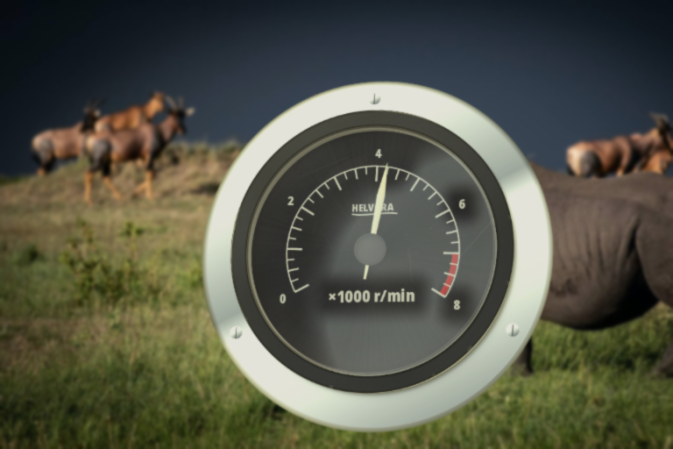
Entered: 4250 rpm
